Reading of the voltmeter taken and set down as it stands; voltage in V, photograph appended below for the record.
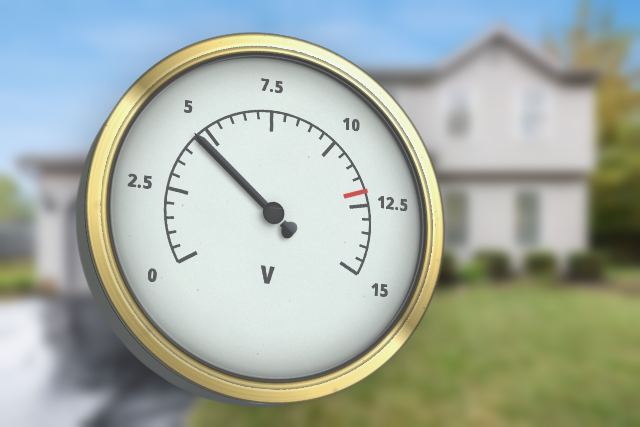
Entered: 4.5 V
